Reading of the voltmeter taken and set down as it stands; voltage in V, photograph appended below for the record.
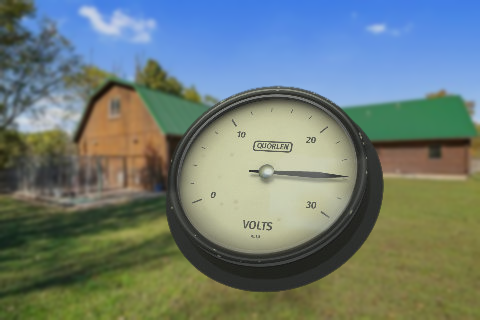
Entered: 26 V
